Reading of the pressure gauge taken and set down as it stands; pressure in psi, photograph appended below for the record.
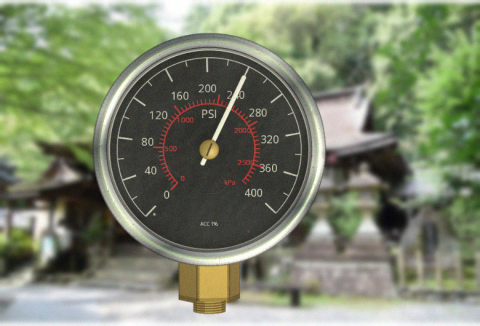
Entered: 240 psi
